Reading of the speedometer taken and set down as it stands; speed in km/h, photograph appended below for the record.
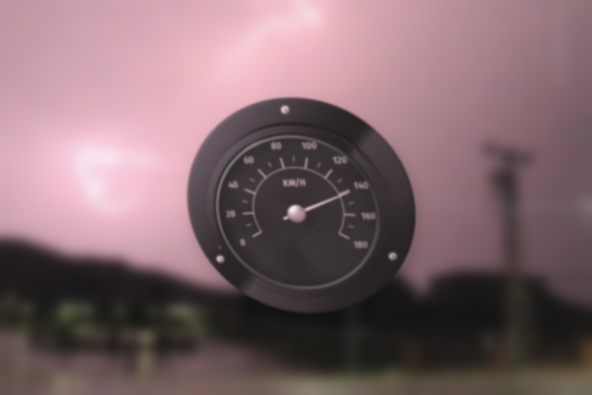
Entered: 140 km/h
